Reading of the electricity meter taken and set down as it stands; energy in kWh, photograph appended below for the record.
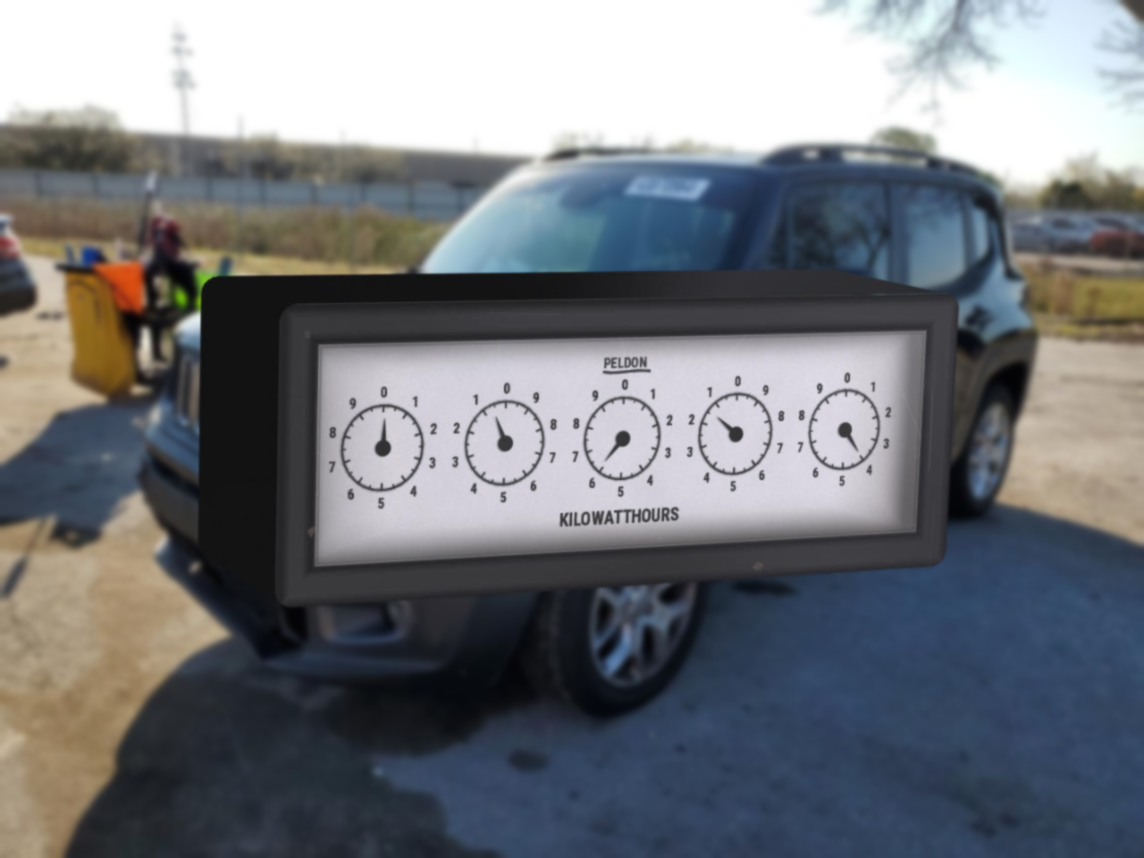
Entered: 614 kWh
